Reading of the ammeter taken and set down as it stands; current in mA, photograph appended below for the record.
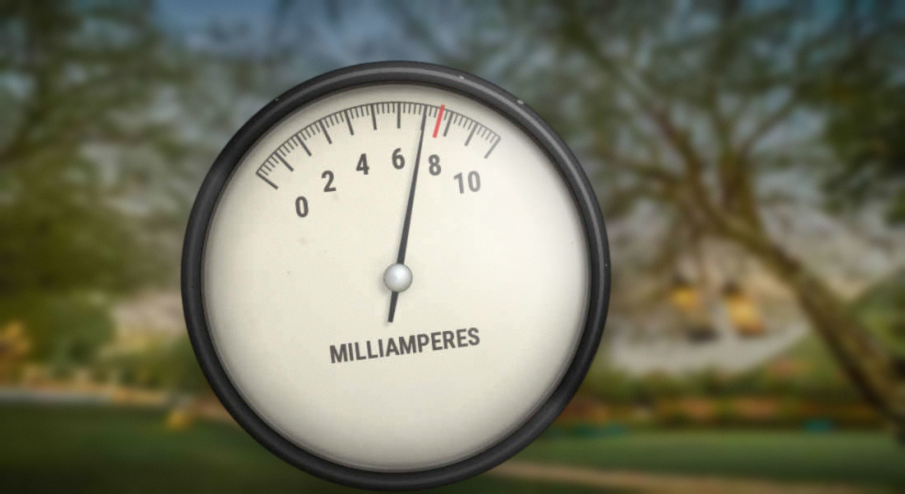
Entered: 7 mA
